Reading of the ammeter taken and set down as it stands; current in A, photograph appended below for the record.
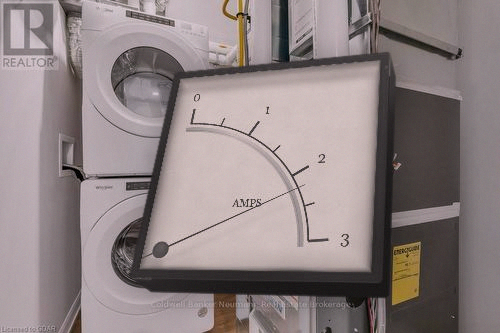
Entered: 2.25 A
